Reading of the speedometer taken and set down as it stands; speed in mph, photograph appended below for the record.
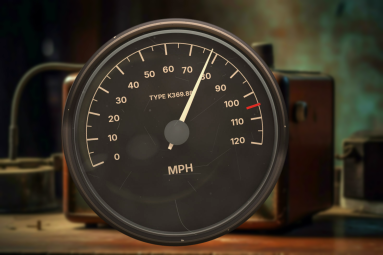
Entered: 77.5 mph
